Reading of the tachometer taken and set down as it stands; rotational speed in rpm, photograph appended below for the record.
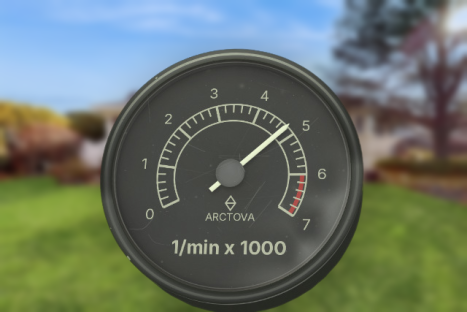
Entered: 4800 rpm
